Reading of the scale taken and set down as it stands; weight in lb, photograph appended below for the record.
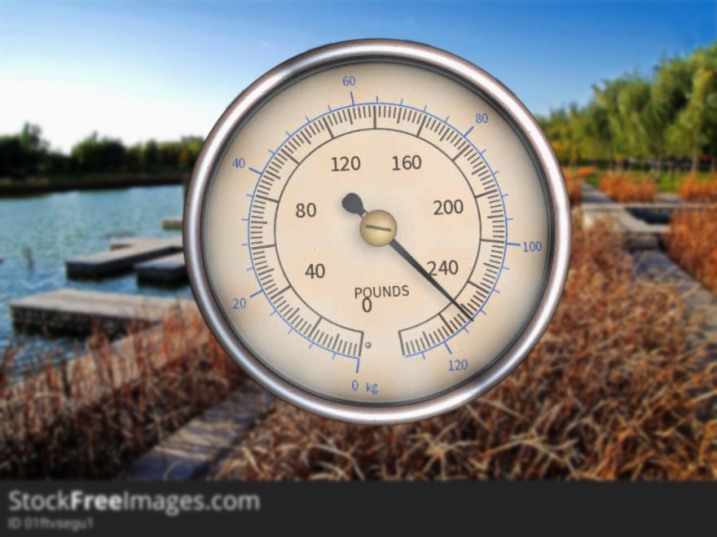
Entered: 252 lb
